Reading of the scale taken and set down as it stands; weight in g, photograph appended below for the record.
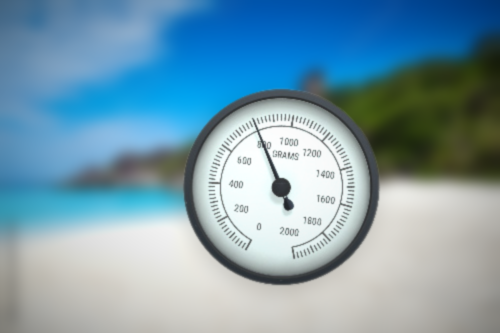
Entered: 800 g
